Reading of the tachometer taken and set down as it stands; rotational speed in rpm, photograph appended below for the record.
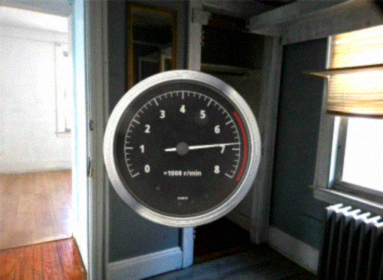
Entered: 6800 rpm
